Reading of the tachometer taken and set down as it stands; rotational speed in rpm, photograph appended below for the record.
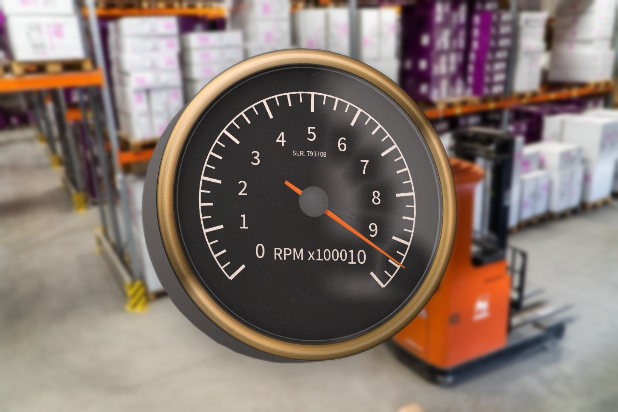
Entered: 9500 rpm
